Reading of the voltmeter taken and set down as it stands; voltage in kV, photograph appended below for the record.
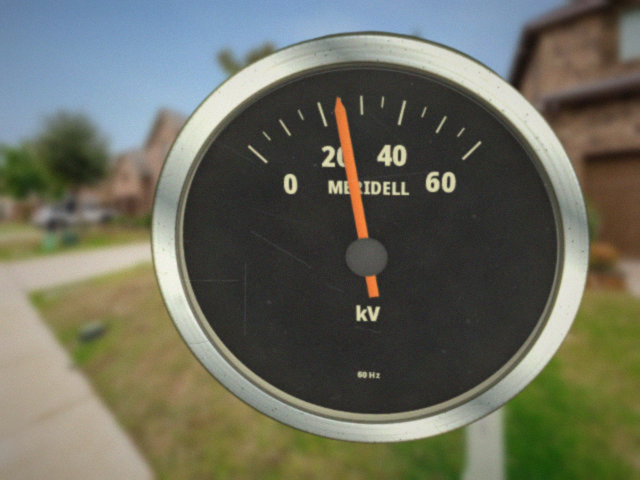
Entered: 25 kV
